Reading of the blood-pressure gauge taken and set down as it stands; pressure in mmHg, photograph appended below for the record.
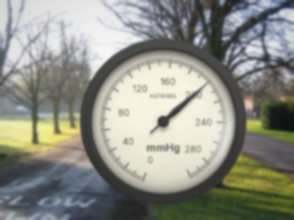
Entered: 200 mmHg
